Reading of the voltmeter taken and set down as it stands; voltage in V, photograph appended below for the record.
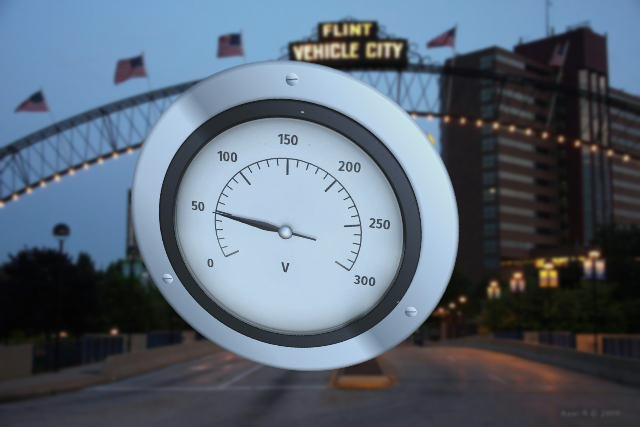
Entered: 50 V
